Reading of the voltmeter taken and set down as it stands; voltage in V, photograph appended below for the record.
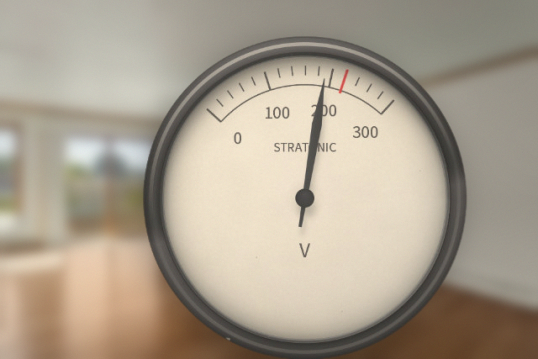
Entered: 190 V
